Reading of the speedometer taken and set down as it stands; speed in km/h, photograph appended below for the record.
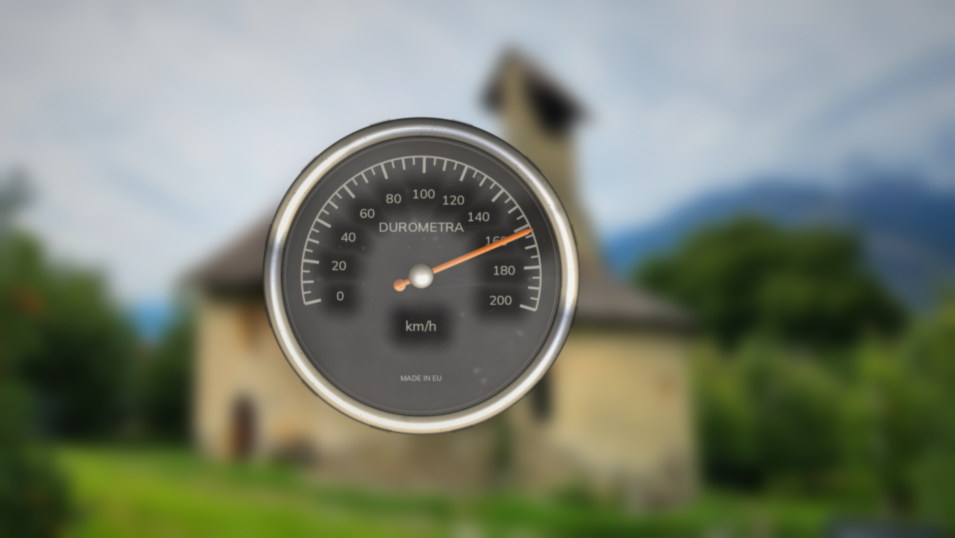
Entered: 162.5 km/h
